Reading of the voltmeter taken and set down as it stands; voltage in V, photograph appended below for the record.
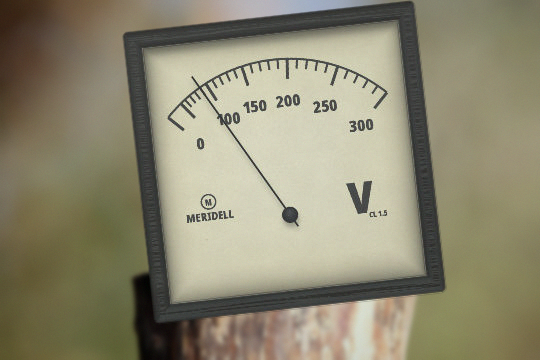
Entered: 90 V
